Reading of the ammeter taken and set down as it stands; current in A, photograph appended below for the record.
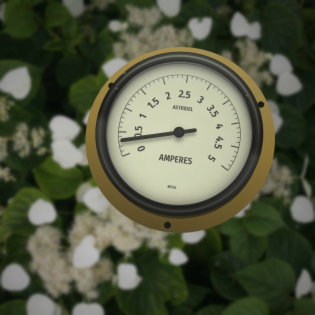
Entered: 0.3 A
